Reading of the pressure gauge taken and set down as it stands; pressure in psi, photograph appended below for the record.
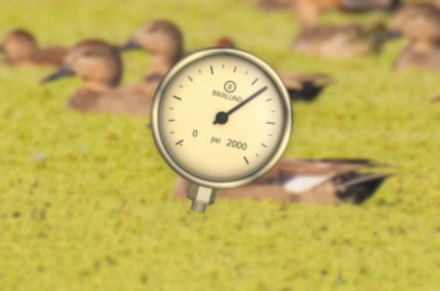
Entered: 1300 psi
